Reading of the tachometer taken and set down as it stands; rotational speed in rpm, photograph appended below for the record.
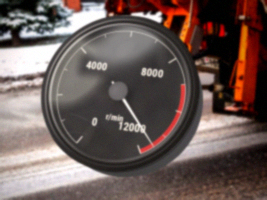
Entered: 11500 rpm
